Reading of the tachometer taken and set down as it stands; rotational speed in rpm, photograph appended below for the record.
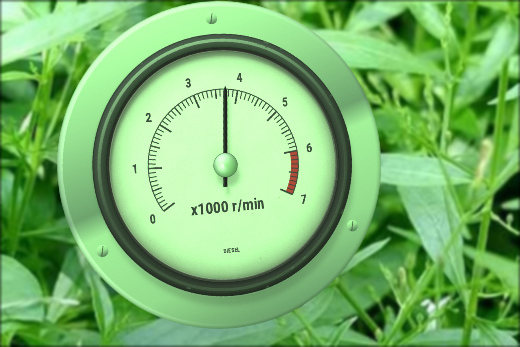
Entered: 3700 rpm
